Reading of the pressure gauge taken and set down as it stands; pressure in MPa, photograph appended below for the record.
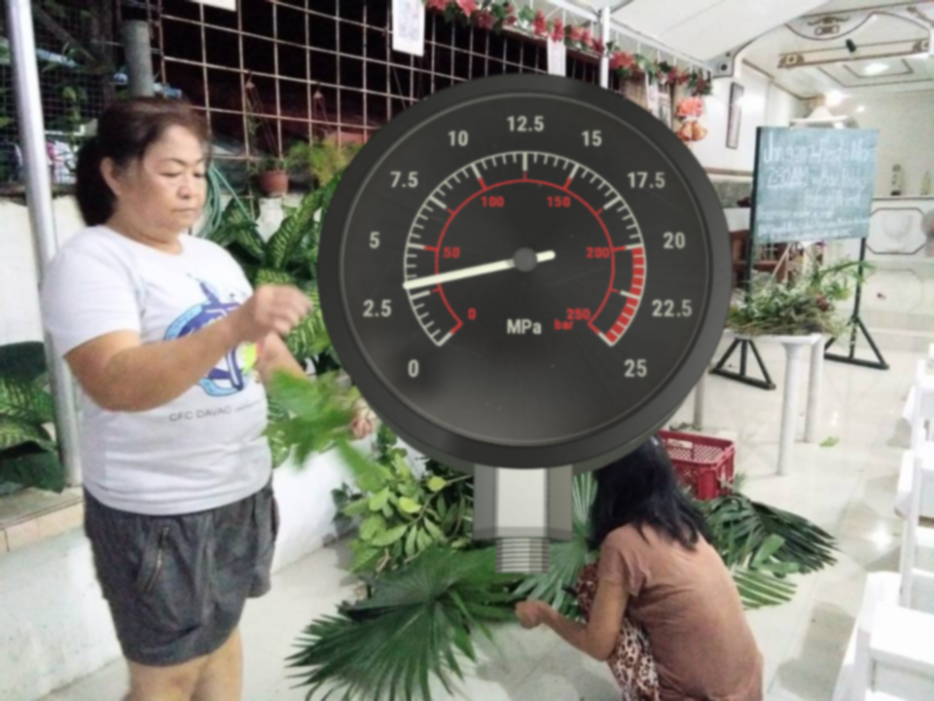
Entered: 3 MPa
